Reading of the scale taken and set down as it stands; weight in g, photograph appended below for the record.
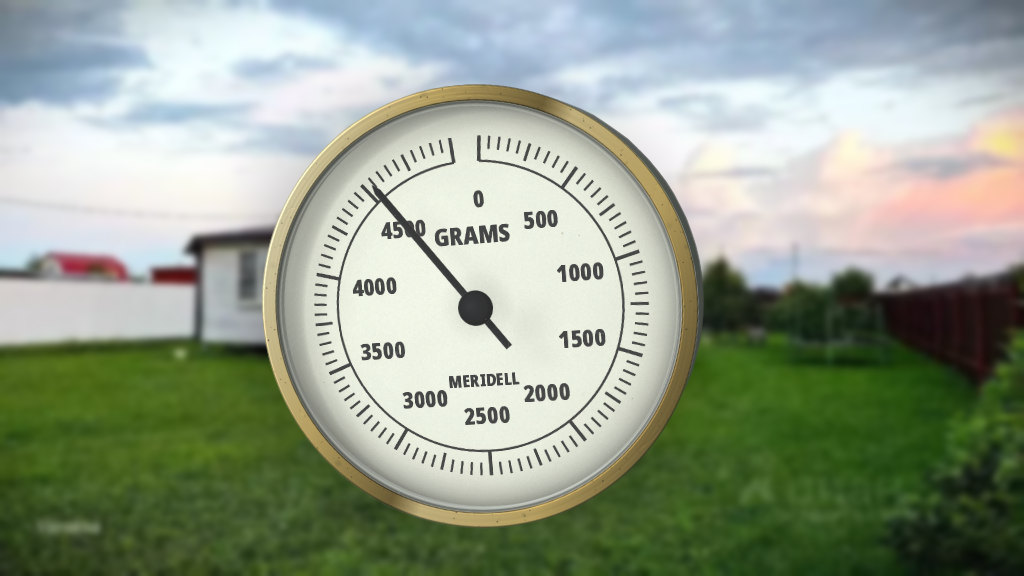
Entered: 4550 g
